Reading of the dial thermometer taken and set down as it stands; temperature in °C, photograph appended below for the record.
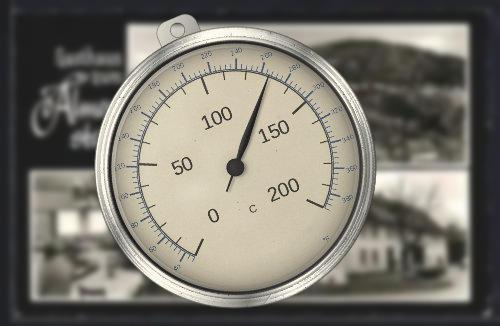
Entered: 130 °C
